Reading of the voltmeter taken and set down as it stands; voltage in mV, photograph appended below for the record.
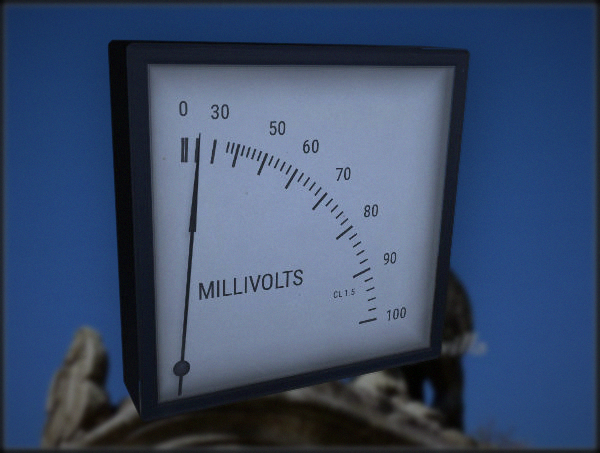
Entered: 20 mV
